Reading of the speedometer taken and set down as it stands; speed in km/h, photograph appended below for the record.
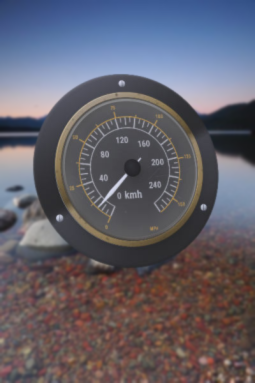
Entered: 15 km/h
